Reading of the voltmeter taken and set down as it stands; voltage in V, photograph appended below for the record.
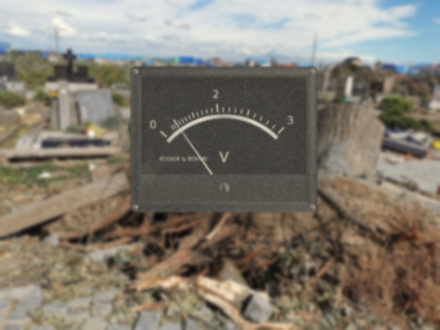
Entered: 1 V
